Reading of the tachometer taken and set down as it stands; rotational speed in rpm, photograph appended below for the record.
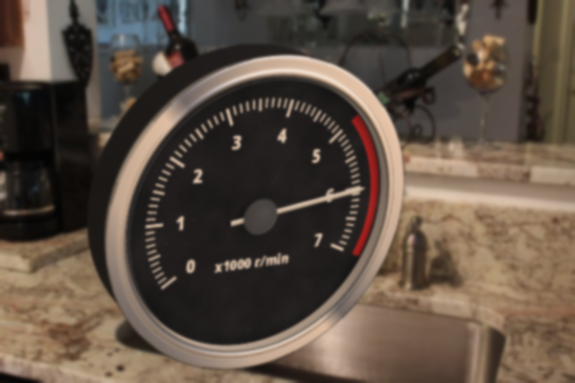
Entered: 6000 rpm
